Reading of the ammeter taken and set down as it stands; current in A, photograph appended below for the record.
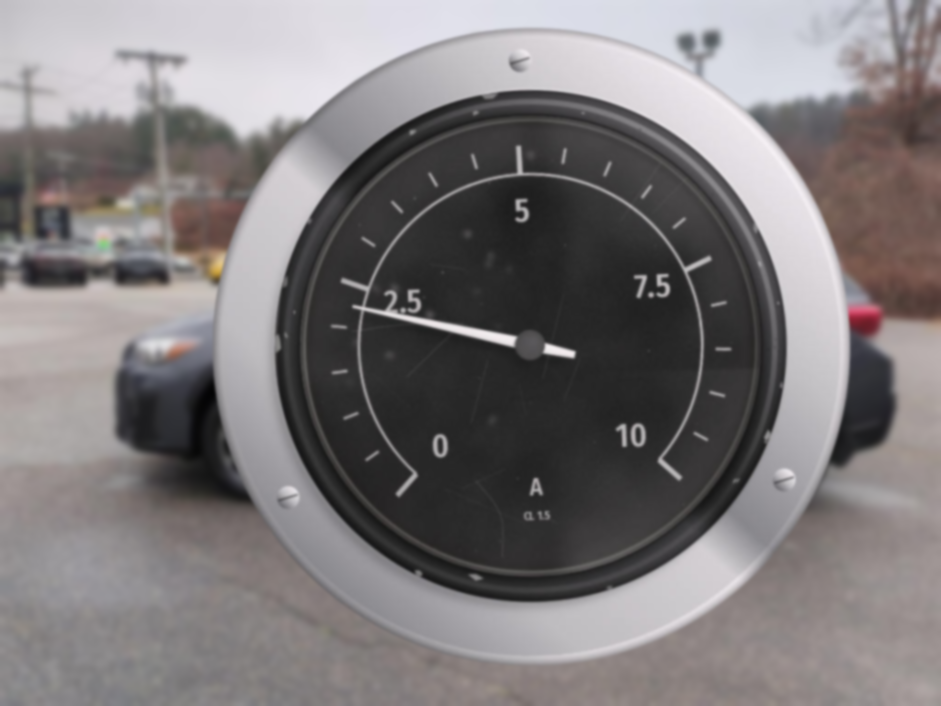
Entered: 2.25 A
